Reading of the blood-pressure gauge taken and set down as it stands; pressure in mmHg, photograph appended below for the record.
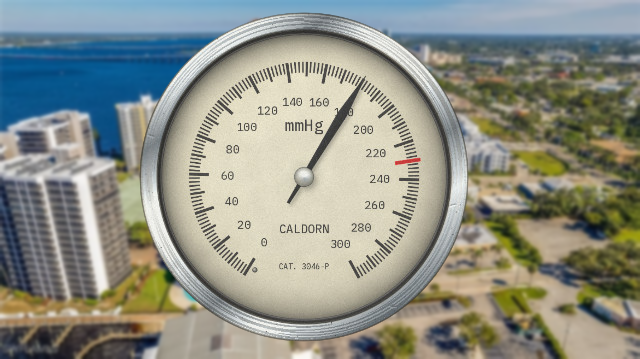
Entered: 180 mmHg
